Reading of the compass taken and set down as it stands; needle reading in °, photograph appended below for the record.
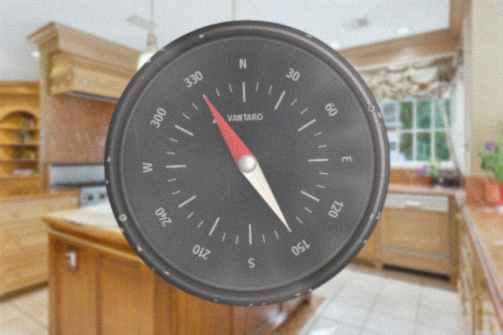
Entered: 330 °
